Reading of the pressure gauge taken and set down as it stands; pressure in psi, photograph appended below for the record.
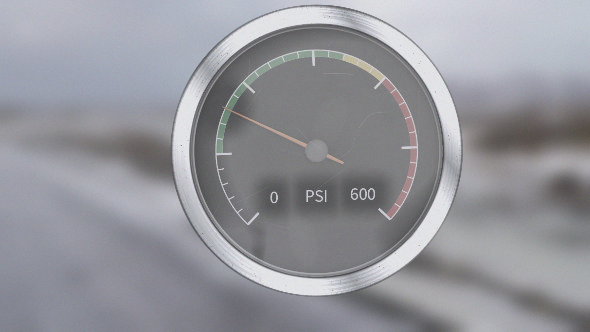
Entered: 160 psi
